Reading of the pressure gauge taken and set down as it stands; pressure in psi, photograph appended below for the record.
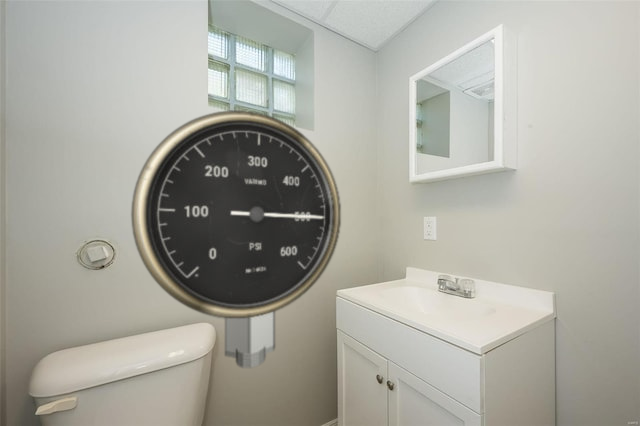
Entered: 500 psi
